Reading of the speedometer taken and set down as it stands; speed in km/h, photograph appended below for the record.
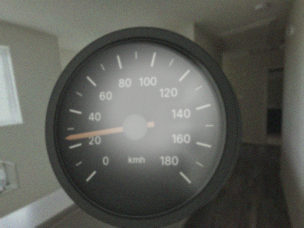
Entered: 25 km/h
